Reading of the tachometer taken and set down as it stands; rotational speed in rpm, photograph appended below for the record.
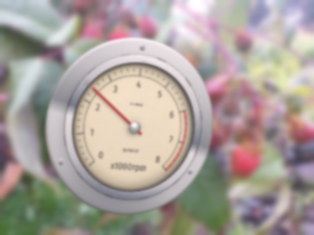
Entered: 2400 rpm
